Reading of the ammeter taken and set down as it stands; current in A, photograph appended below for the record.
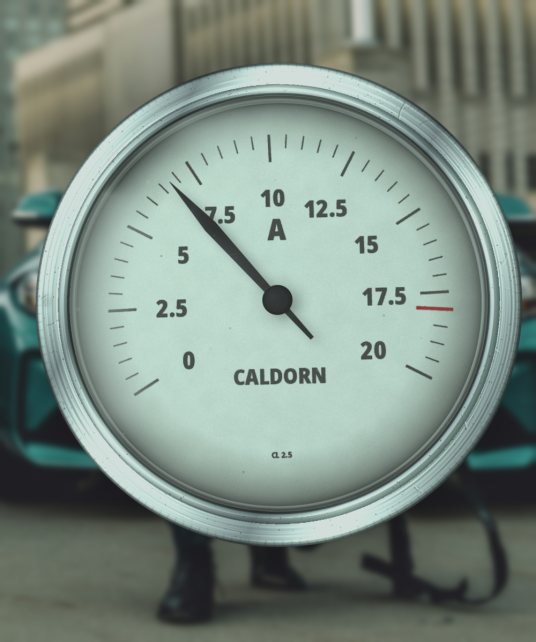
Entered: 6.75 A
